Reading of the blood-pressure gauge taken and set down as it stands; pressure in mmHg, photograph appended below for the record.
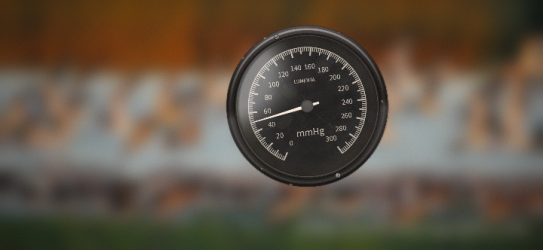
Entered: 50 mmHg
